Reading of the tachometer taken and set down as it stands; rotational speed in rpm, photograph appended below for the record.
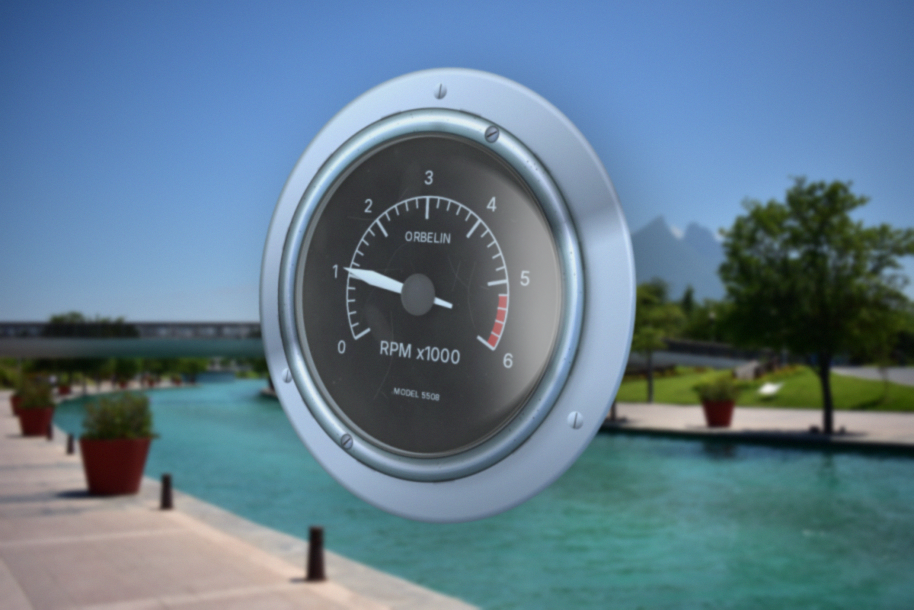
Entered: 1100 rpm
